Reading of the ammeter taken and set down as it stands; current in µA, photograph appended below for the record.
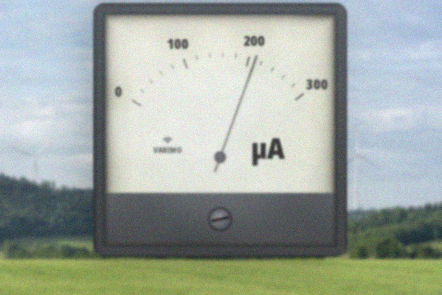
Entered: 210 µA
